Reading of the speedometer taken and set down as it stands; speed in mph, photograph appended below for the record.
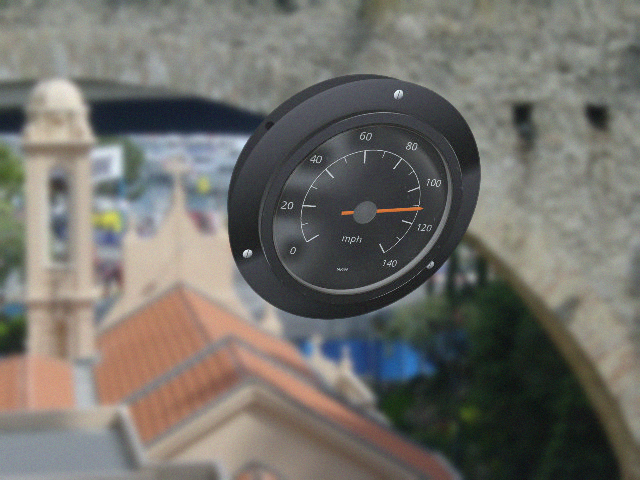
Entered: 110 mph
